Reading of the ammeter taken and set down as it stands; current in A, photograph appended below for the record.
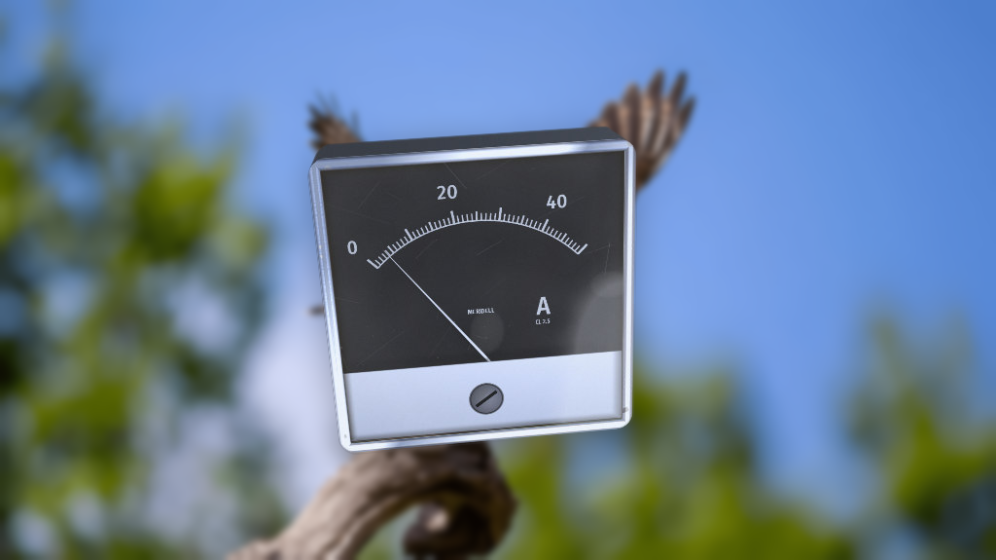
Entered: 4 A
